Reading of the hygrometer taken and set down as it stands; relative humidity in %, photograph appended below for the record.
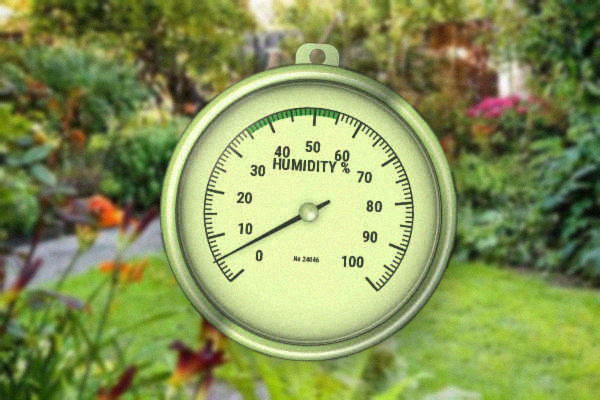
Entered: 5 %
